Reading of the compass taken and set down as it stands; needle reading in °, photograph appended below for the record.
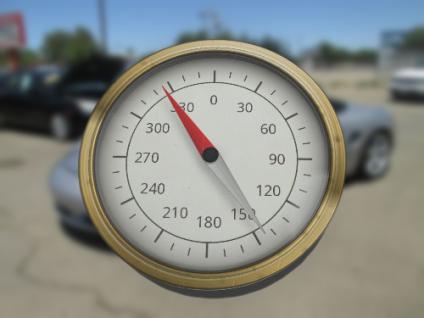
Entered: 325 °
